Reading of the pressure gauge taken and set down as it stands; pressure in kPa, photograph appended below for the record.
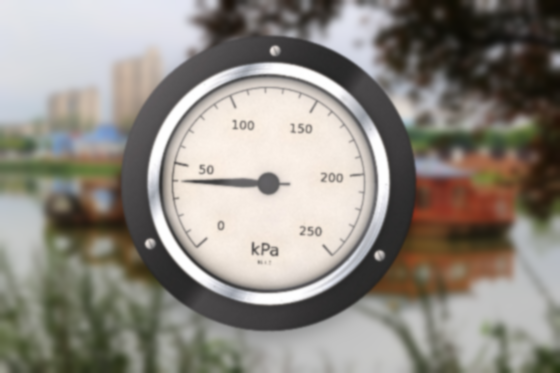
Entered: 40 kPa
